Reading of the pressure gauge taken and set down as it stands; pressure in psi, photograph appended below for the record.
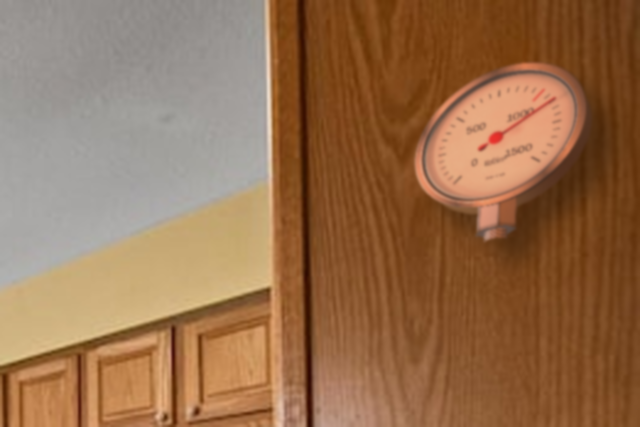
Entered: 1100 psi
